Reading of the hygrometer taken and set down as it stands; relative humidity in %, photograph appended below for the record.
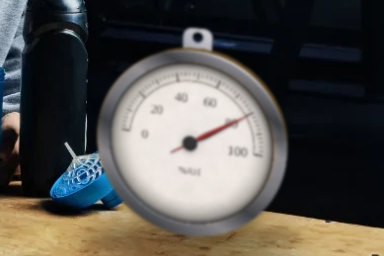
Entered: 80 %
